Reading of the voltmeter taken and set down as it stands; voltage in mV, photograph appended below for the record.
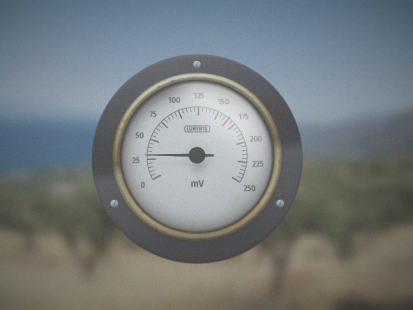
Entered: 30 mV
